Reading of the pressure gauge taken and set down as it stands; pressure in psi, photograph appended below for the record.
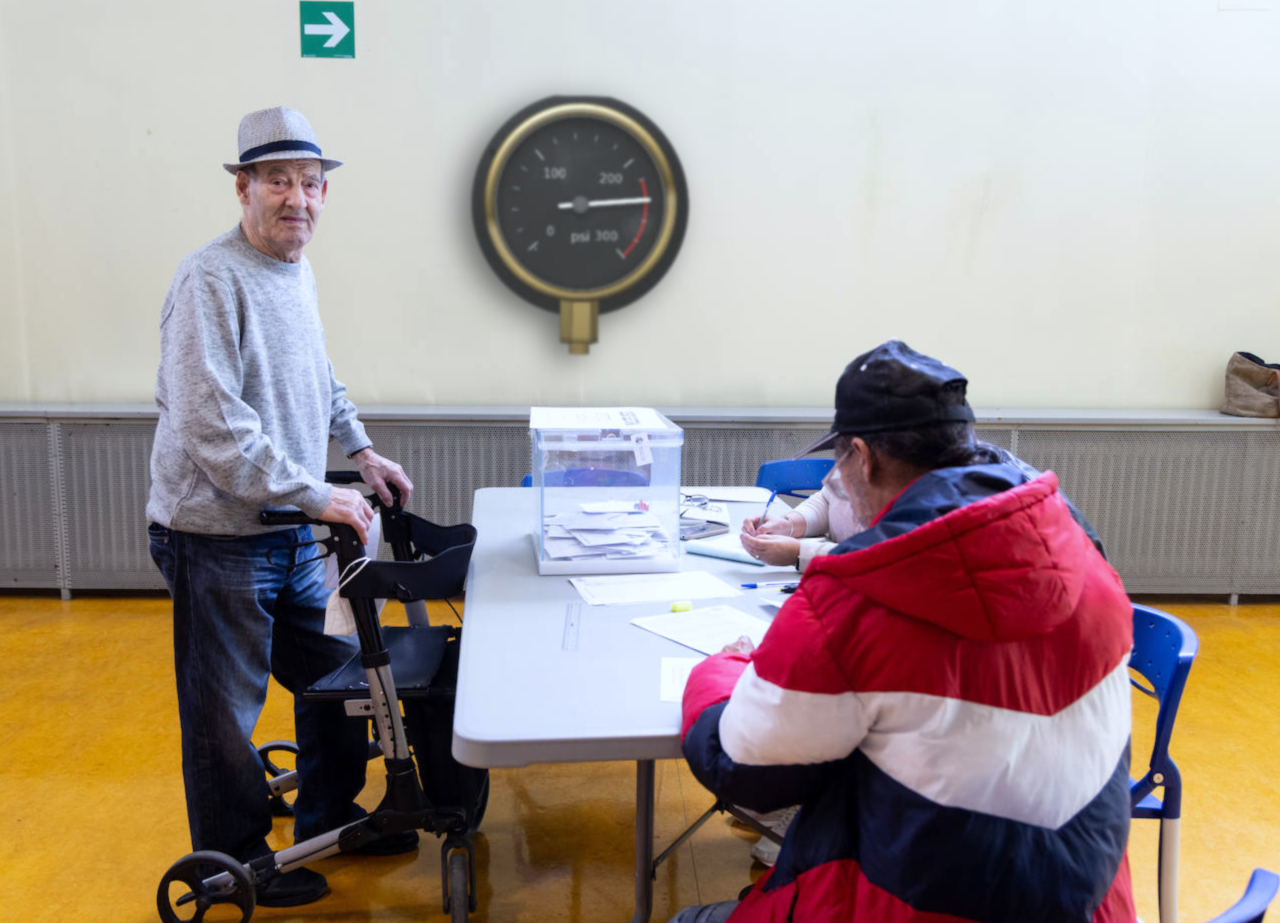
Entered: 240 psi
